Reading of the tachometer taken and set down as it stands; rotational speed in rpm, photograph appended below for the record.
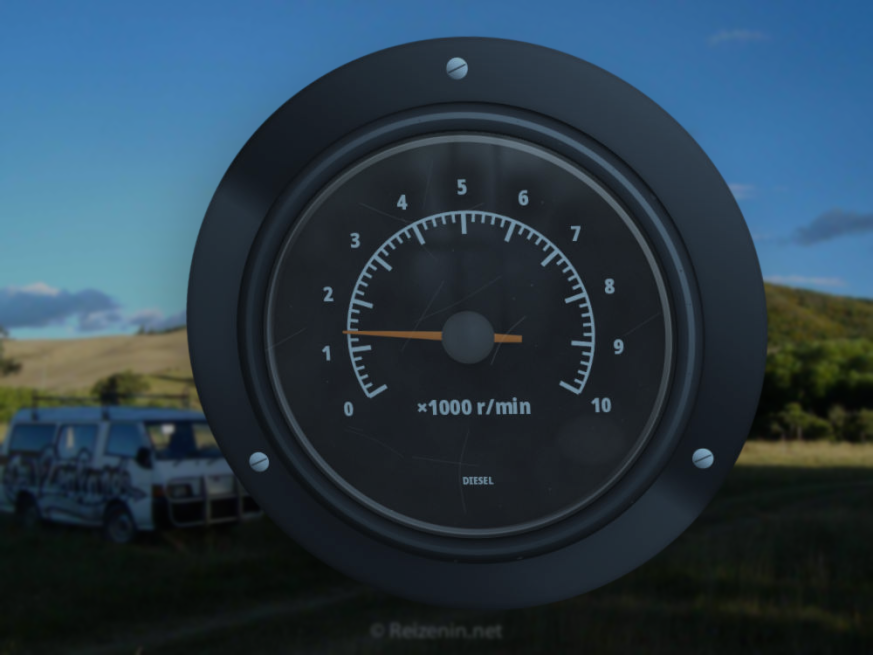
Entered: 1400 rpm
